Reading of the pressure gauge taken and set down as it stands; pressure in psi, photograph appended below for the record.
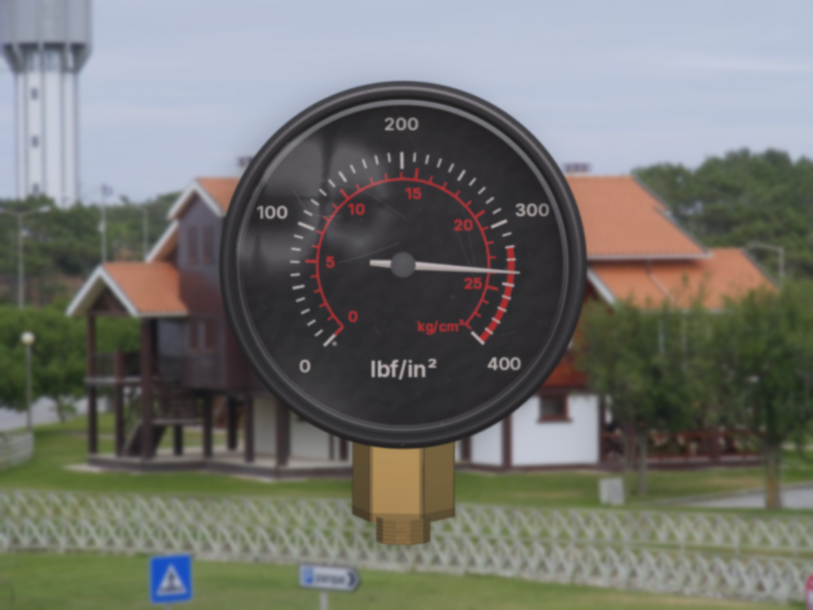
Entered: 340 psi
